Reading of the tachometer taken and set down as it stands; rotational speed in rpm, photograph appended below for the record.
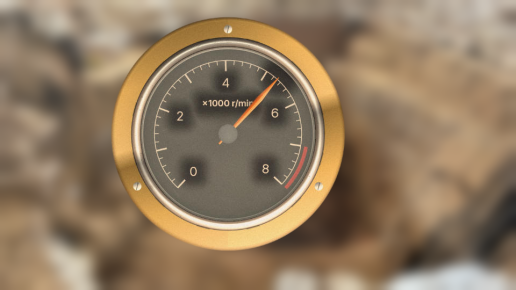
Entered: 5300 rpm
